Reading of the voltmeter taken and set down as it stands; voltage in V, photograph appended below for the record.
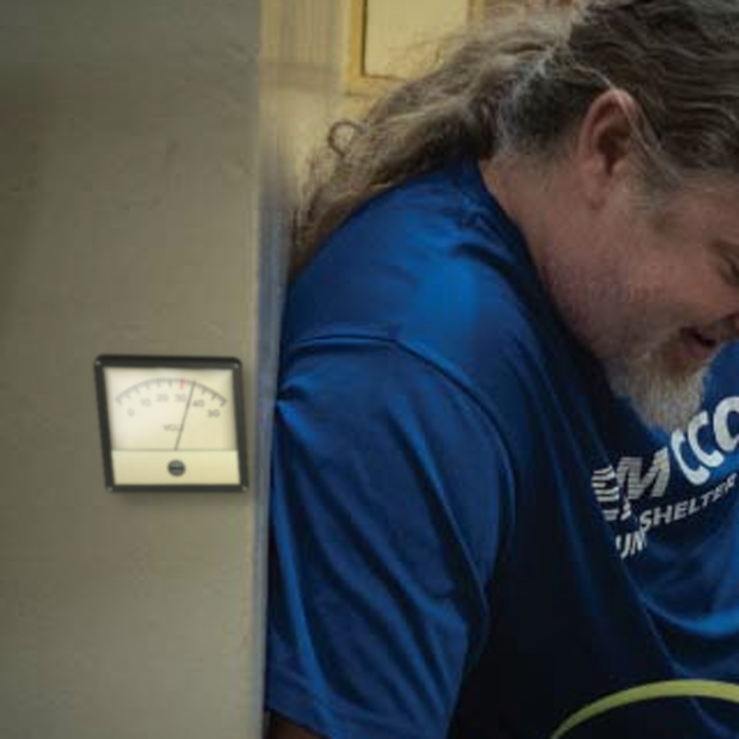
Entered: 35 V
